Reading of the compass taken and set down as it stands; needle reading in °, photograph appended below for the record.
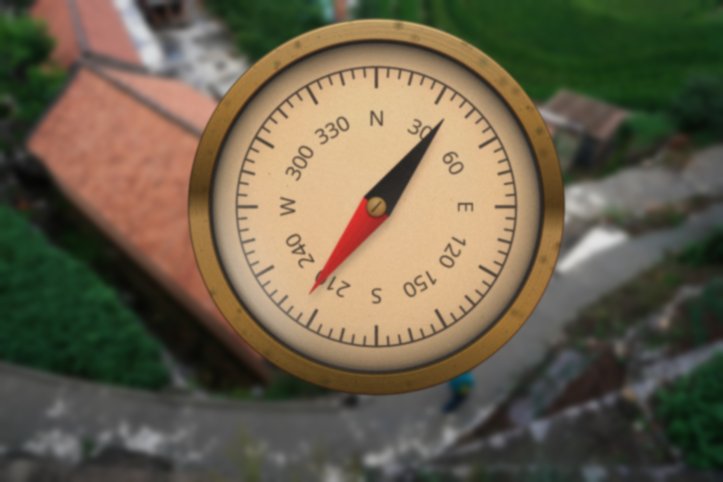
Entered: 217.5 °
